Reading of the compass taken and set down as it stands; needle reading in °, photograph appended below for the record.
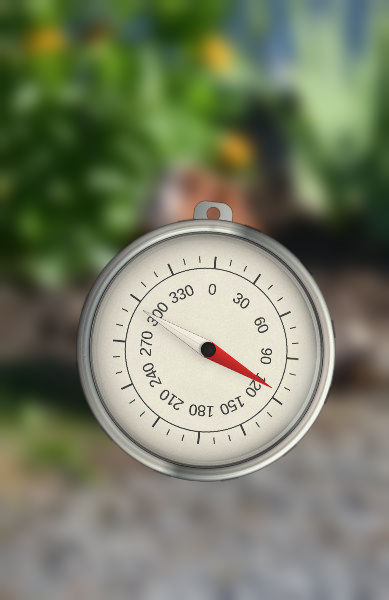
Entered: 115 °
